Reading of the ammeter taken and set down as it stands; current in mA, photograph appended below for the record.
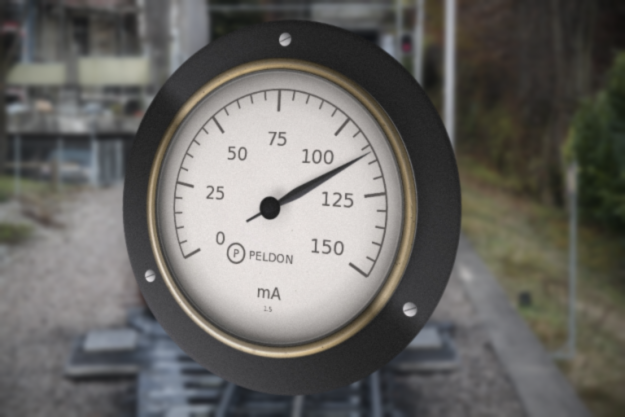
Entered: 112.5 mA
